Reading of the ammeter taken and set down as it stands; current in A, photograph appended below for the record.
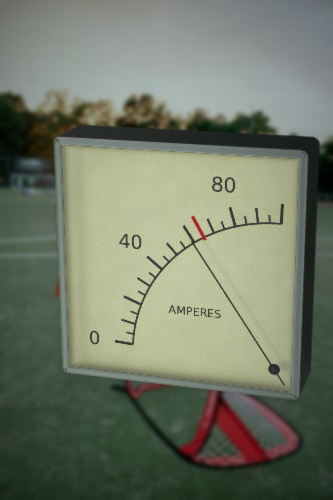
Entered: 60 A
